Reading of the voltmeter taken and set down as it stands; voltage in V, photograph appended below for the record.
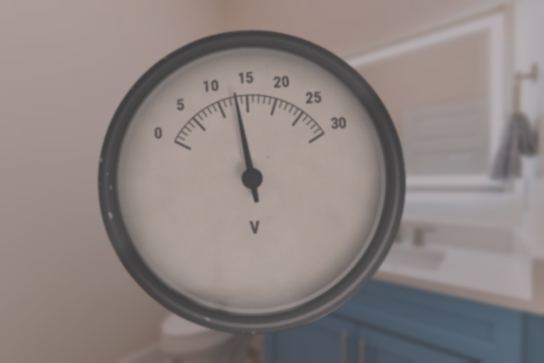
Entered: 13 V
